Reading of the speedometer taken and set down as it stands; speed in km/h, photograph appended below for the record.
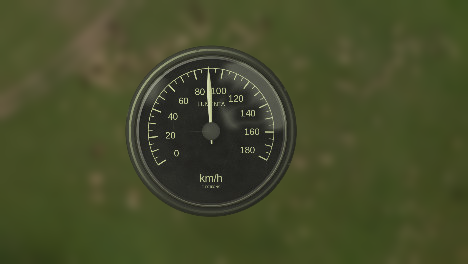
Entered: 90 km/h
